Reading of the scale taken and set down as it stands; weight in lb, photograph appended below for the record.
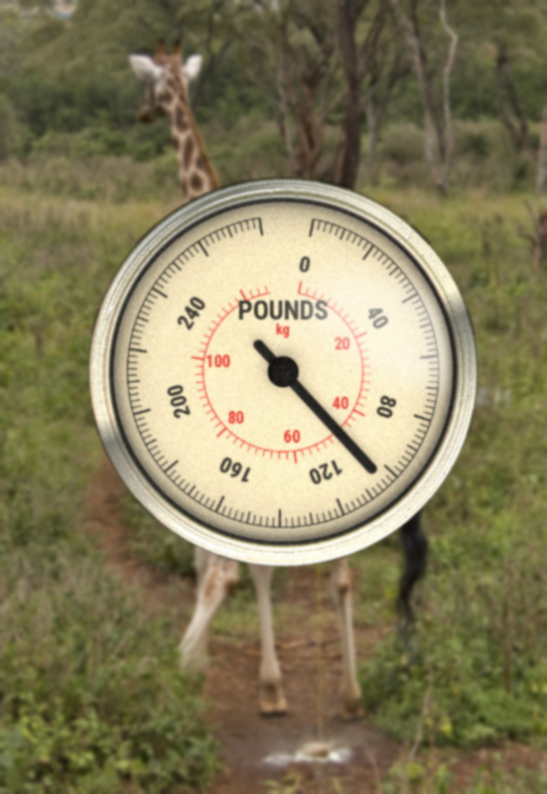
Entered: 104 lb
